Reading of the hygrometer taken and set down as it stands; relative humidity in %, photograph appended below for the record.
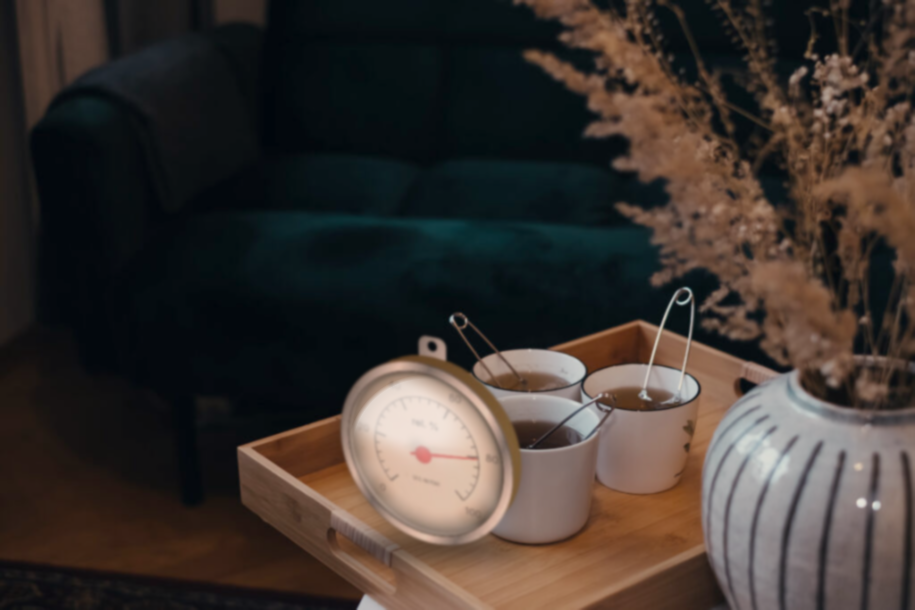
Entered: 80 %
